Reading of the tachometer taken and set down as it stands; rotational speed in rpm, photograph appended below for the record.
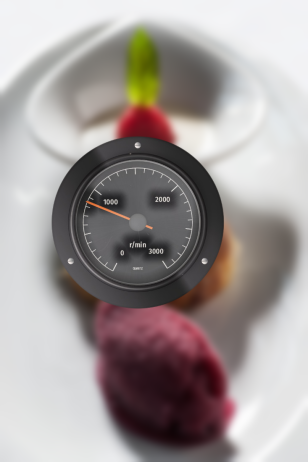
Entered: 850 rpm
